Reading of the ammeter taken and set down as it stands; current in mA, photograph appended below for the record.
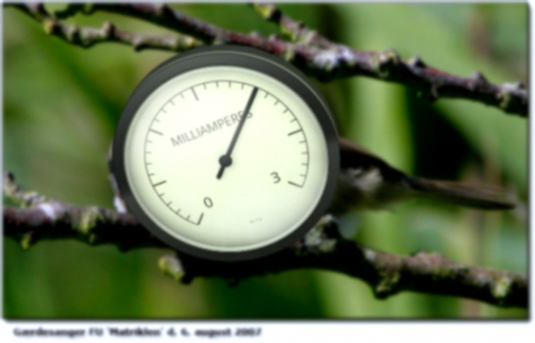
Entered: 2 mA
